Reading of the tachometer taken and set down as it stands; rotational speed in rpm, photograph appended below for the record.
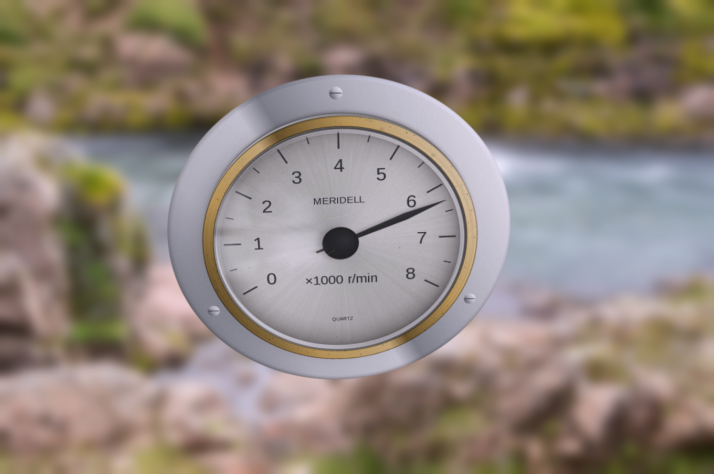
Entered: 6250 rpm
